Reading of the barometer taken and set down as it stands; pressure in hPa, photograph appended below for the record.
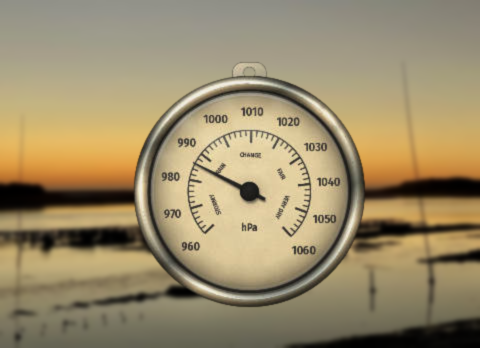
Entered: 986 hPa
